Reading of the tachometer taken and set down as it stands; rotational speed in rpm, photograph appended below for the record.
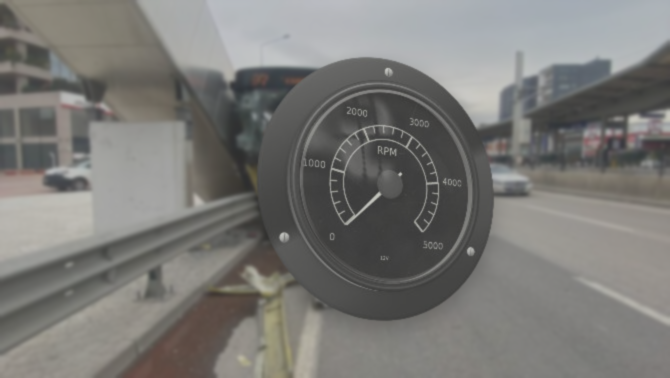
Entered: 0 rpm
